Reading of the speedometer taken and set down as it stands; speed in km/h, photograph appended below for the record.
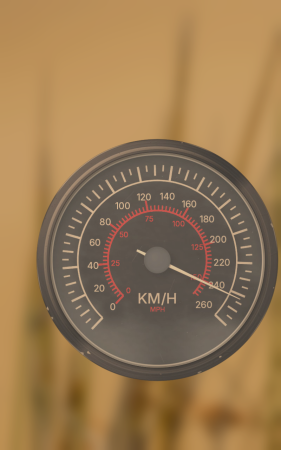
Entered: 242.5 km/h
